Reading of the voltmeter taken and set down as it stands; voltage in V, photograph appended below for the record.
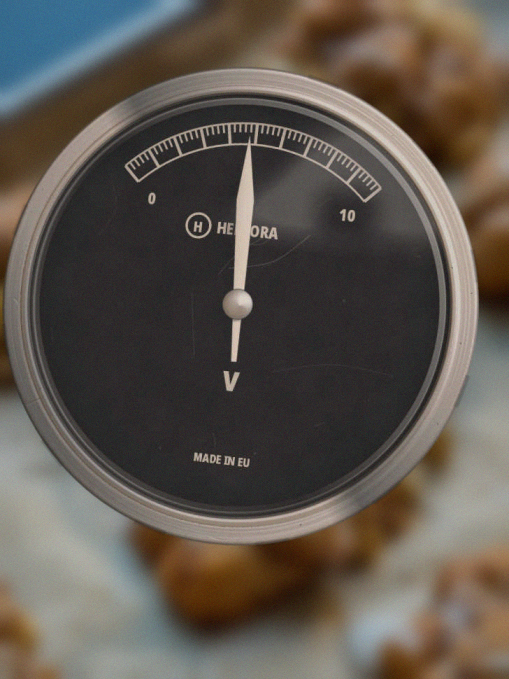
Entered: 4.8 V
